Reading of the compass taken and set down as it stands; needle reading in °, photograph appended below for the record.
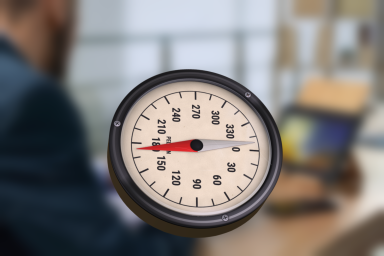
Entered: 172.5 °
